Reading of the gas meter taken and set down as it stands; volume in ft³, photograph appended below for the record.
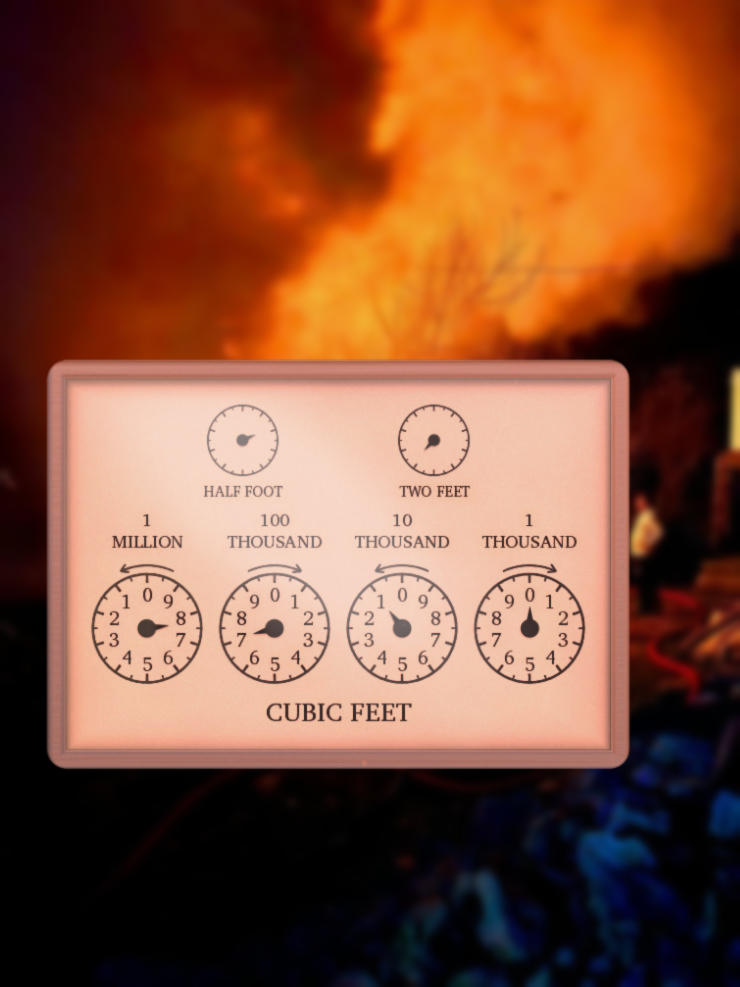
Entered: 771000 ft³
